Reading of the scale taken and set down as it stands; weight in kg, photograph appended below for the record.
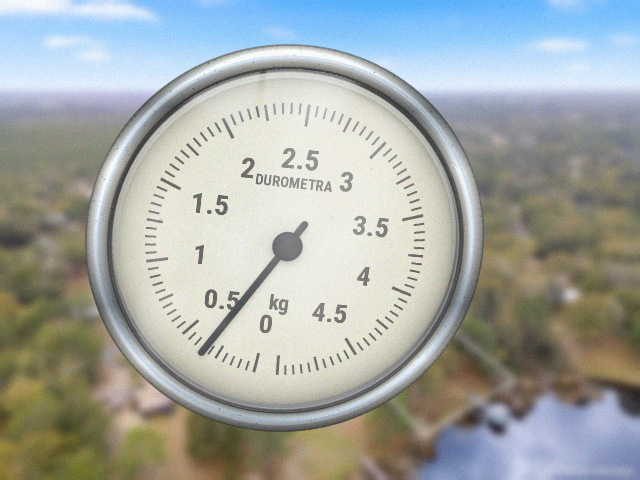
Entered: 0.35 kg
